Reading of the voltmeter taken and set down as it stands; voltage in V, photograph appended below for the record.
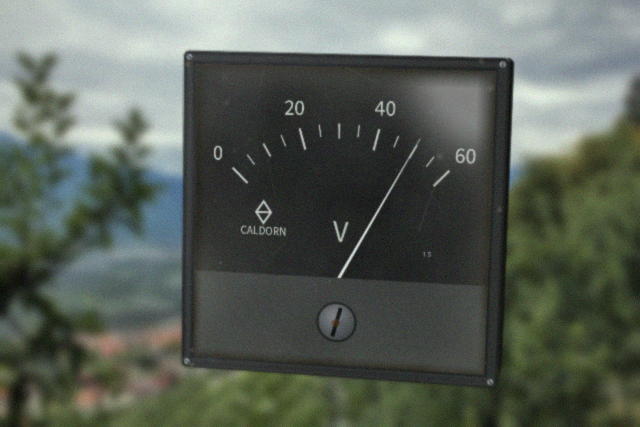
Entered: 50 V
